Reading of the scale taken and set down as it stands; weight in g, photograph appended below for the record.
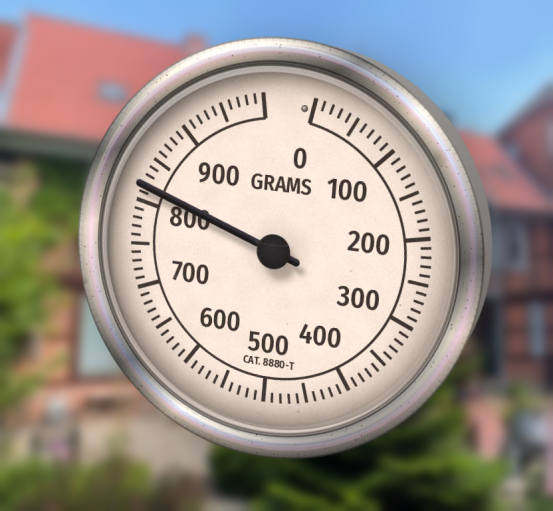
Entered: 820 g
